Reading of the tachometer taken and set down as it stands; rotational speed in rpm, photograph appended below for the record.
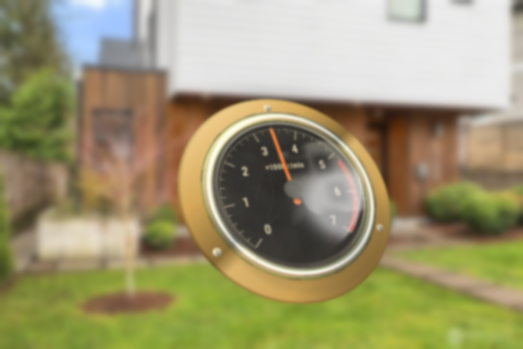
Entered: 3400 rpm
